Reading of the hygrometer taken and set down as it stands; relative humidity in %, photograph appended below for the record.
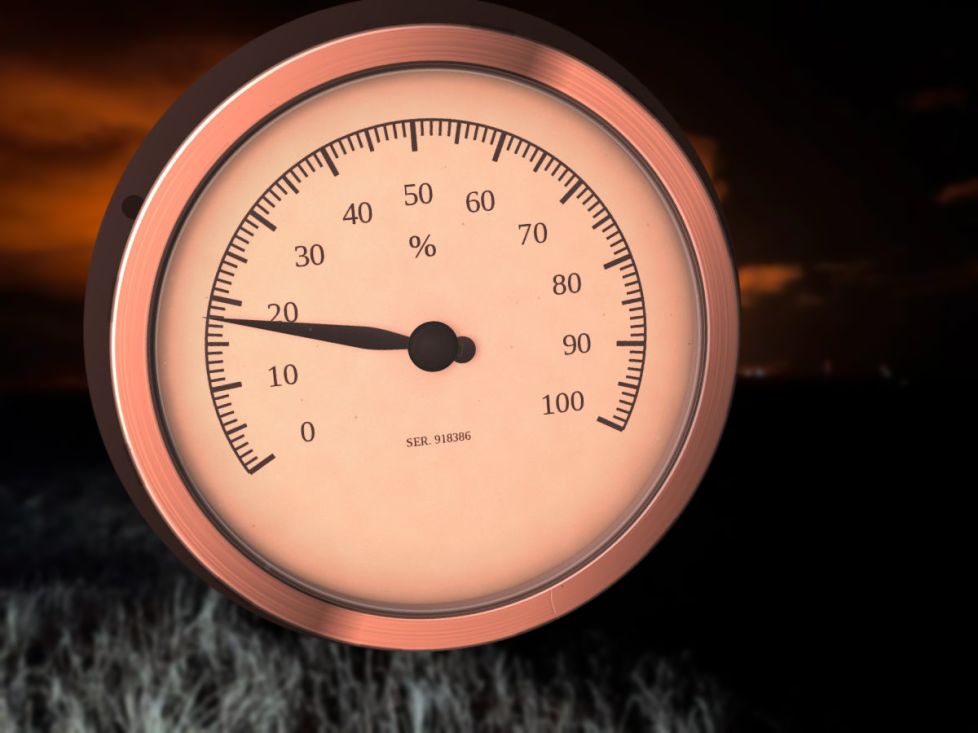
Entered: 18 %
